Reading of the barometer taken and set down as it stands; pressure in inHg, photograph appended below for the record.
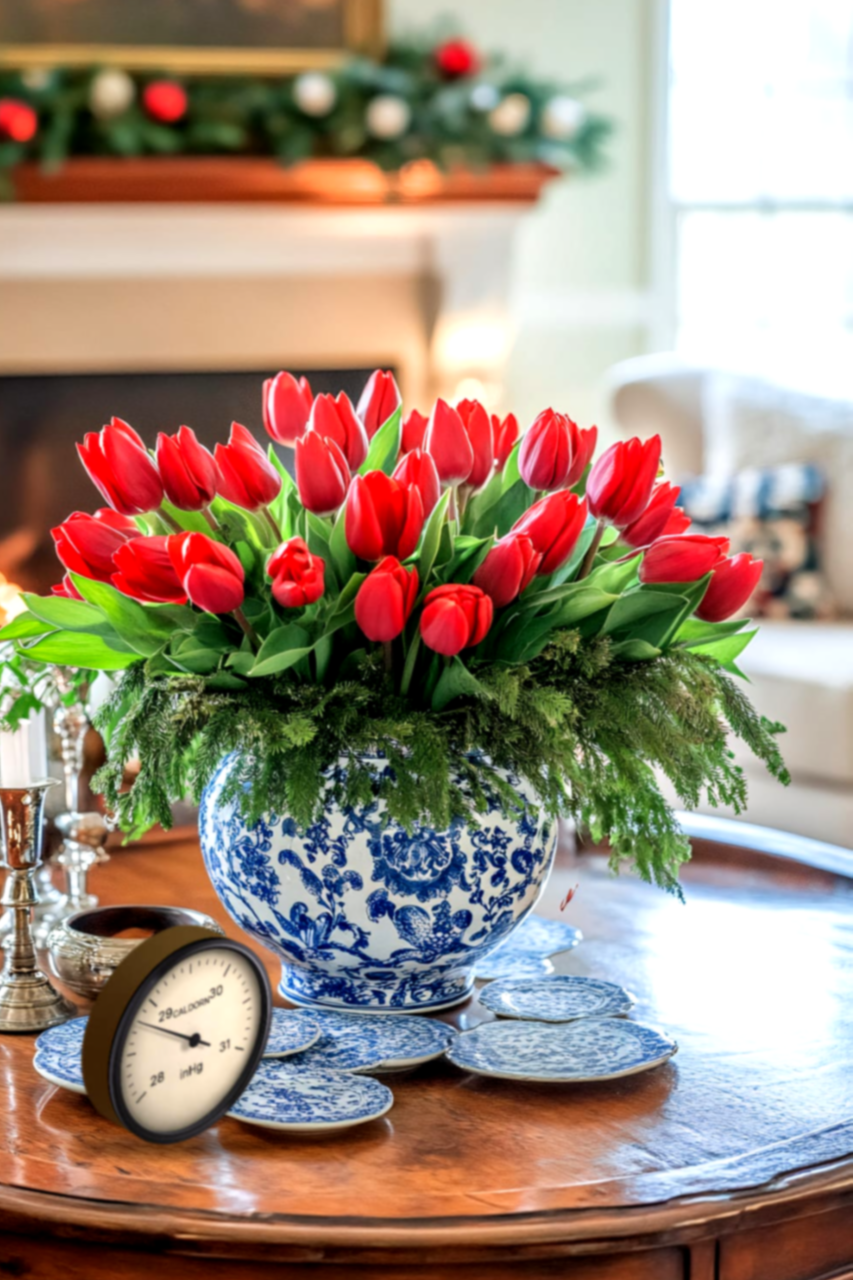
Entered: 28.8 inHg
